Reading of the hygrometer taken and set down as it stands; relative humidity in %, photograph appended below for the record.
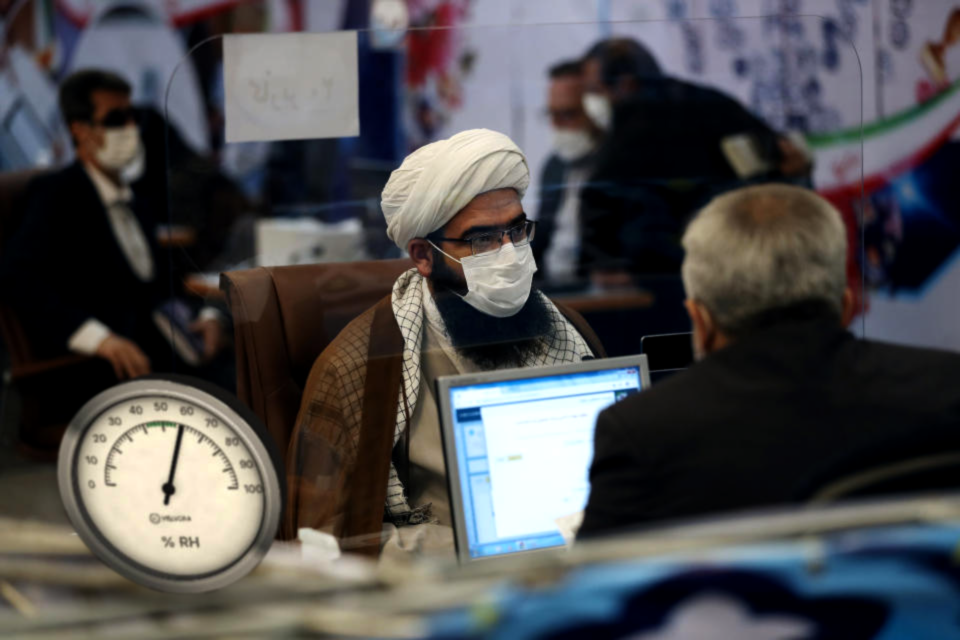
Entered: 60 %
